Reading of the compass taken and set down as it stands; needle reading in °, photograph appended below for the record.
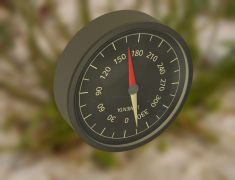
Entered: 165 °
